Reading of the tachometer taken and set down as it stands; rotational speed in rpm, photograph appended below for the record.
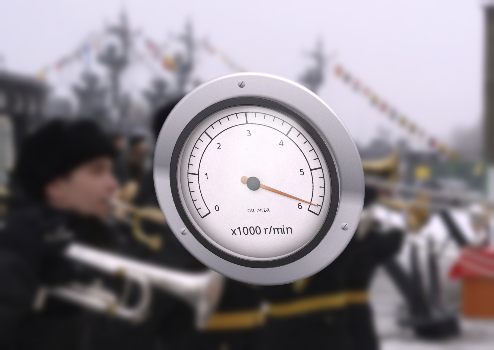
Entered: 5800 rpm
